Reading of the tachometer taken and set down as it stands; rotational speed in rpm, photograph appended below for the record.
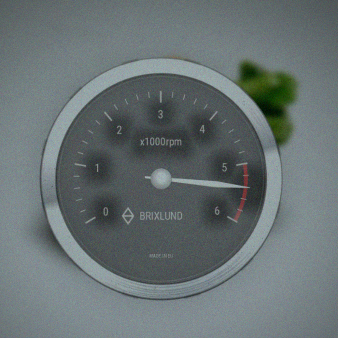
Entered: 5400 rpm
